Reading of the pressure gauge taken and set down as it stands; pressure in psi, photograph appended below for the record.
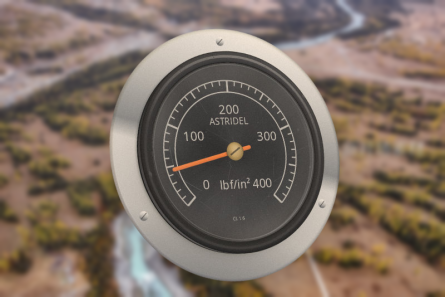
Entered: 45 psi
